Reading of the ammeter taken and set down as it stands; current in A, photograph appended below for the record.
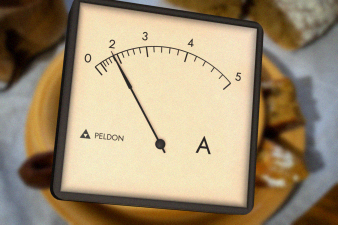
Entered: 1.8 A
